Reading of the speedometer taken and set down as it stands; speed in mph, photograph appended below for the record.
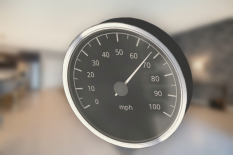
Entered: 67.5 mph
